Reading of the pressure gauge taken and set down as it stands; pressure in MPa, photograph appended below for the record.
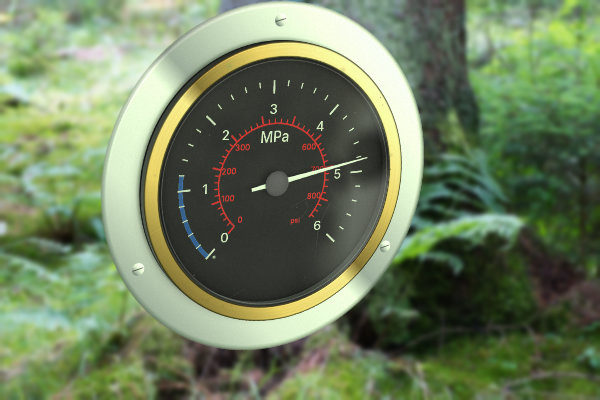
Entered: 4.8 MPa
